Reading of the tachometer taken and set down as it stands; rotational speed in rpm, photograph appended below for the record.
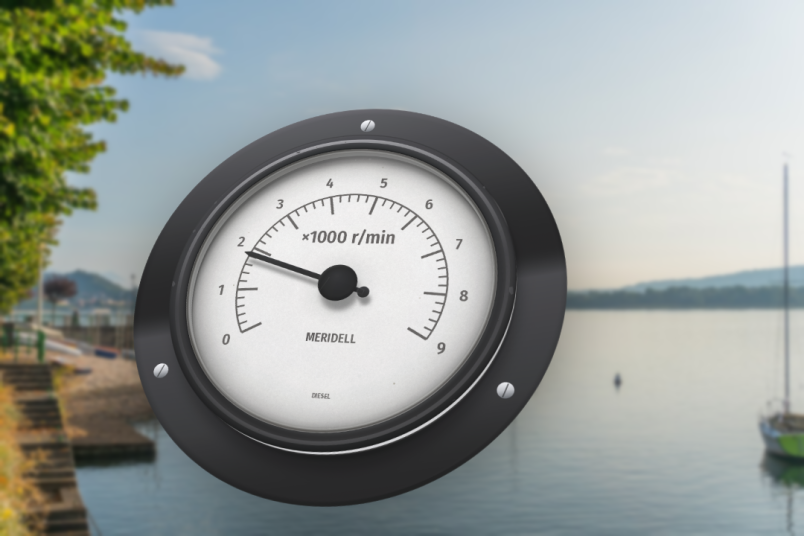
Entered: 1800 rpm
